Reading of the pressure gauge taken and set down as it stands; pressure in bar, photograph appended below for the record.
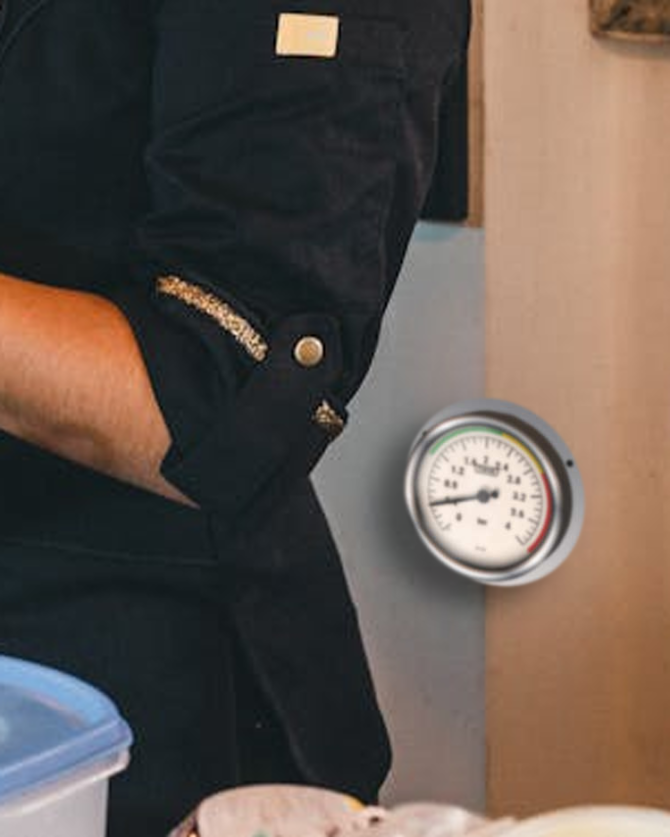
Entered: 0.4 bar
